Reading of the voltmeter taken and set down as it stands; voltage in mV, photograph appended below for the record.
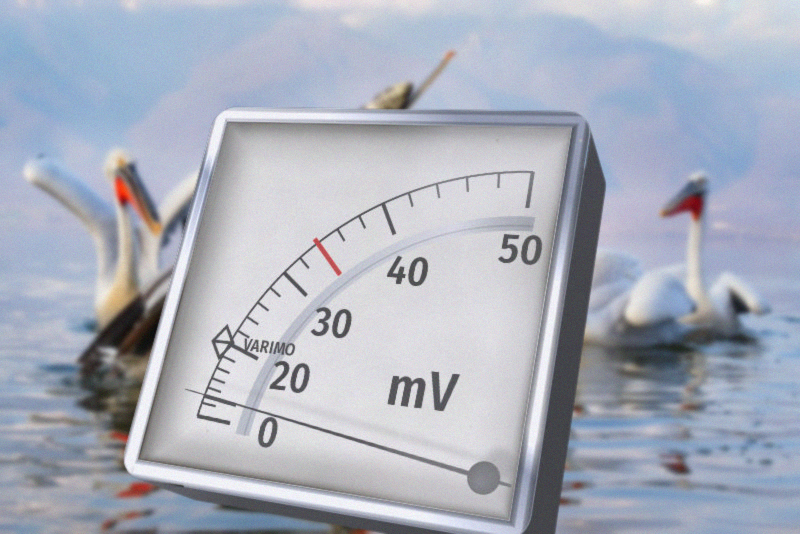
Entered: 10 mV
